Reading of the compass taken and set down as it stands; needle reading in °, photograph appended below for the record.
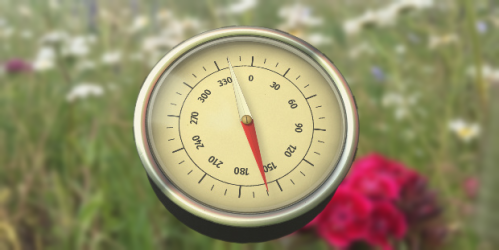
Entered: 160 °
